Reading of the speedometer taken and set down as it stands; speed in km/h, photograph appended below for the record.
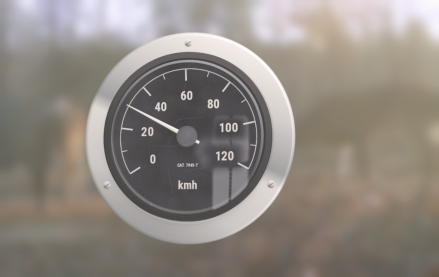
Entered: 30 km/h
